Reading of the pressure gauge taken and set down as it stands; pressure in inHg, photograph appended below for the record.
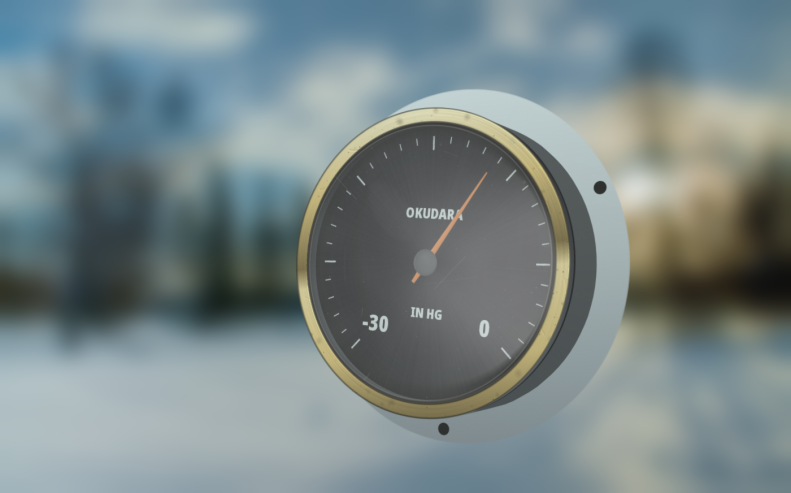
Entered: -11 inHg
